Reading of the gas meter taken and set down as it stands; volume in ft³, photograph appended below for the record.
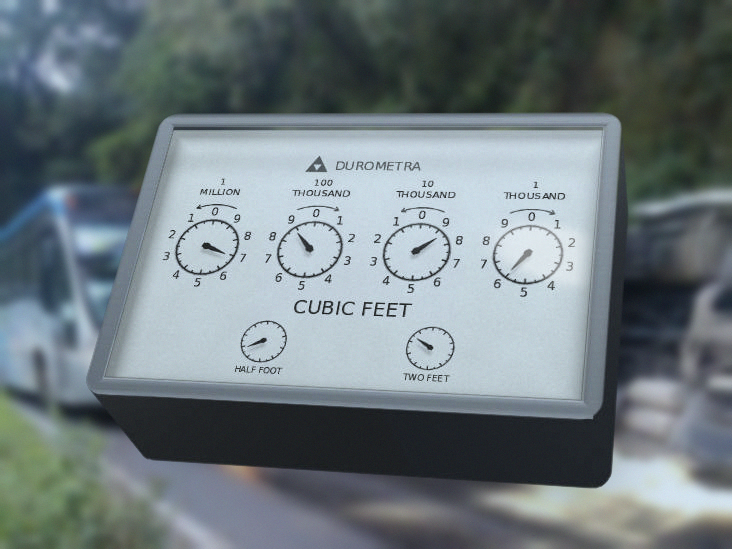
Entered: 688600 ft³
